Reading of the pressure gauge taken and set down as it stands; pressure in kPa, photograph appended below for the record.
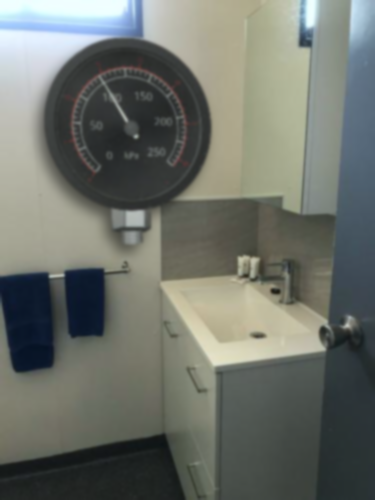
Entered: 100 kPa
